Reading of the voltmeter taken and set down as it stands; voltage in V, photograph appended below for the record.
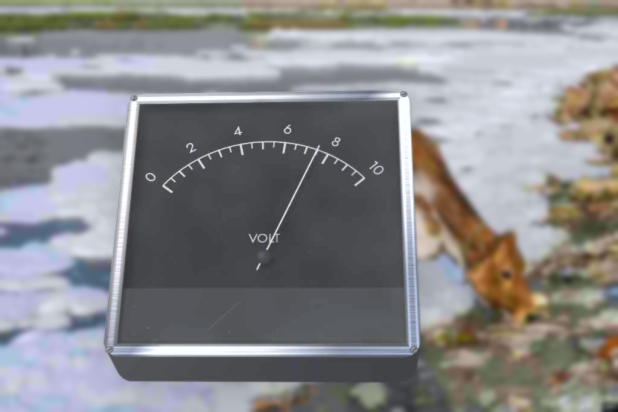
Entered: 7.5 V
